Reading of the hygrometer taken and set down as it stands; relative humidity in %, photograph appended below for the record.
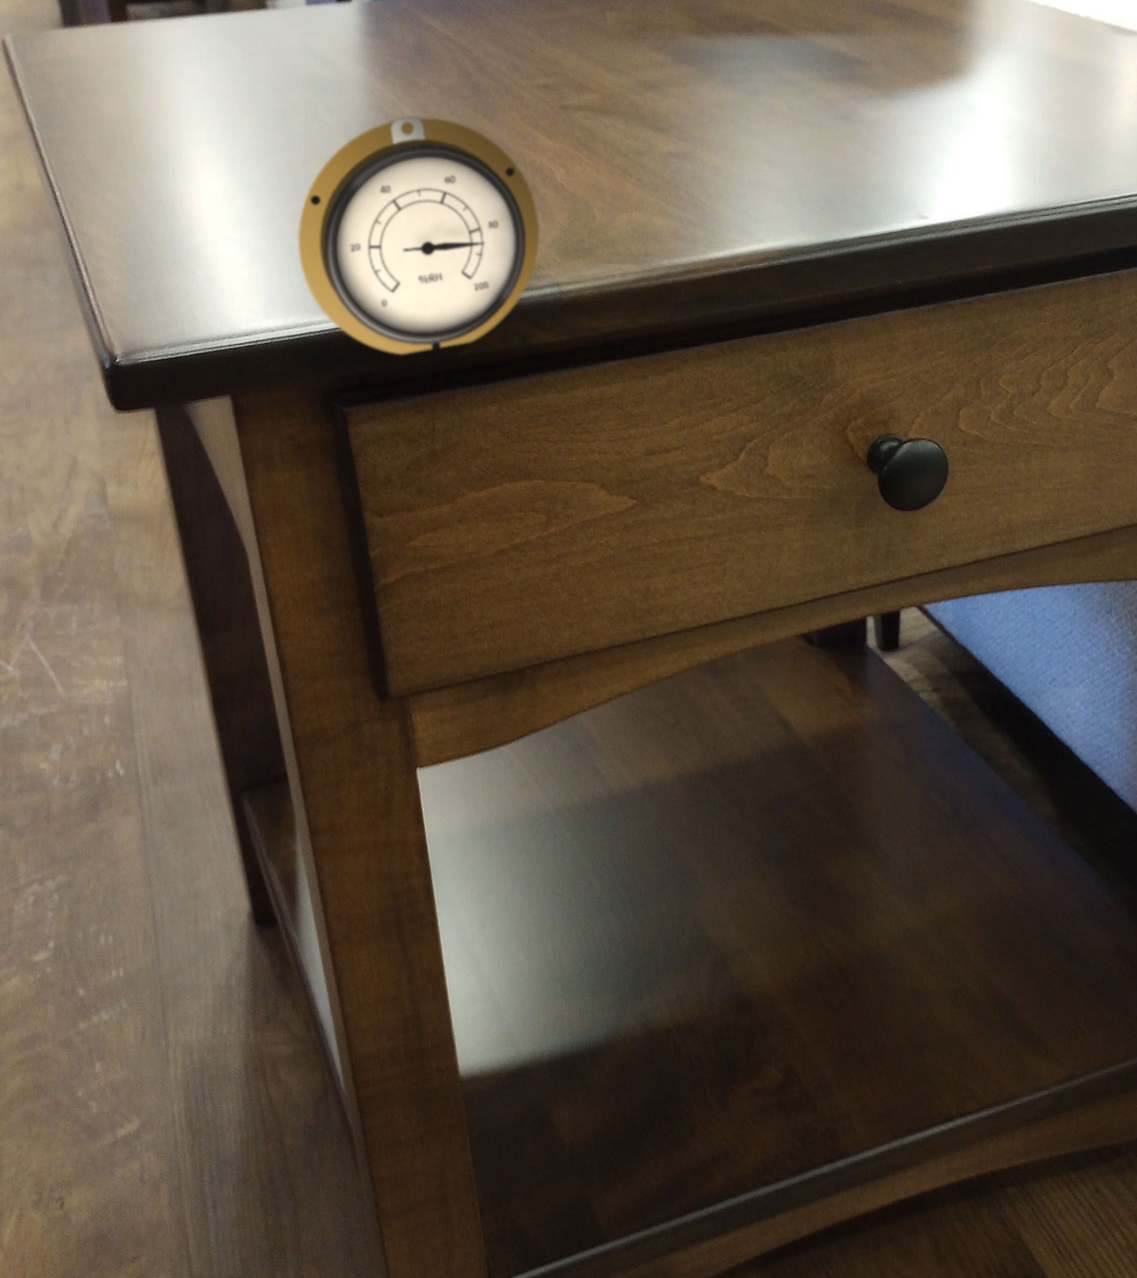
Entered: 85 %
